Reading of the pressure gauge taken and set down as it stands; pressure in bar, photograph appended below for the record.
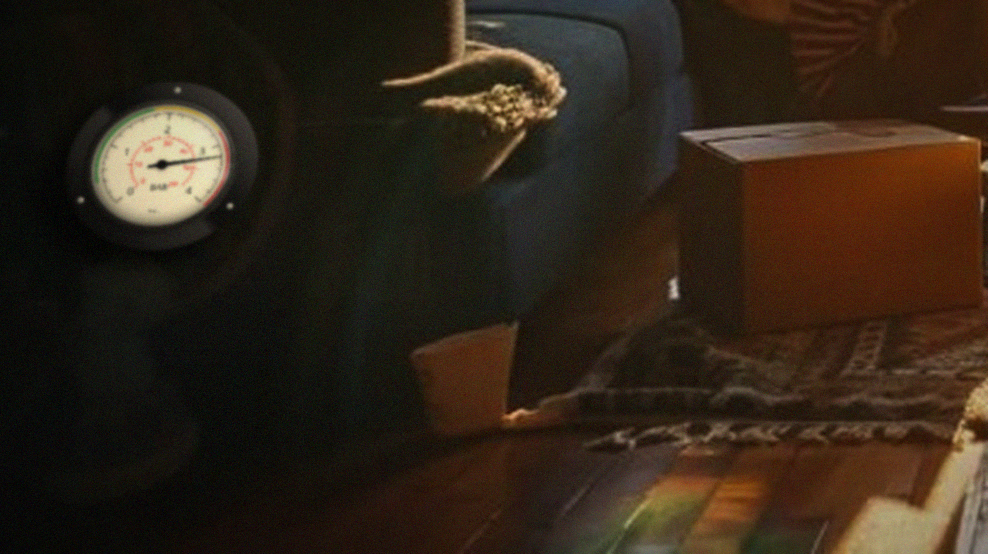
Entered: 3.2 bar
